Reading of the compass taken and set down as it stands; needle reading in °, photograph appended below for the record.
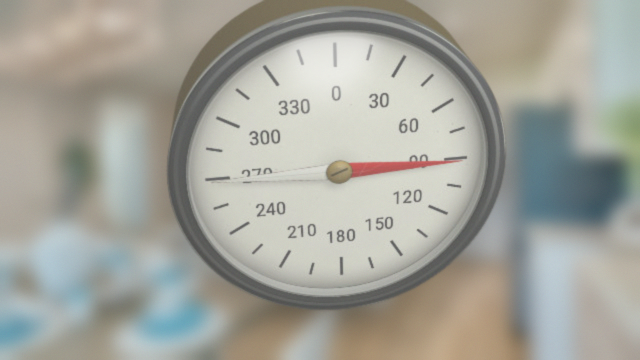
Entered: 90 °
